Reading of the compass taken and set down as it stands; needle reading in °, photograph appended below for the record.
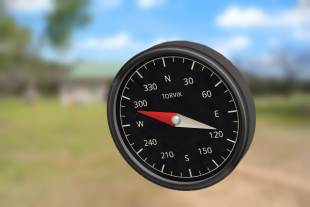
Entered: 290 °
